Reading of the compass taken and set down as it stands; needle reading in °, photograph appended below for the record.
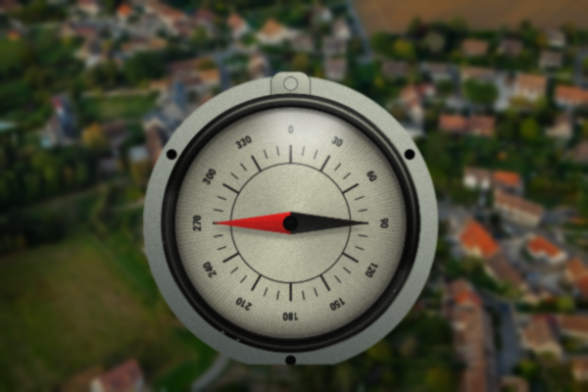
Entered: 270 °
